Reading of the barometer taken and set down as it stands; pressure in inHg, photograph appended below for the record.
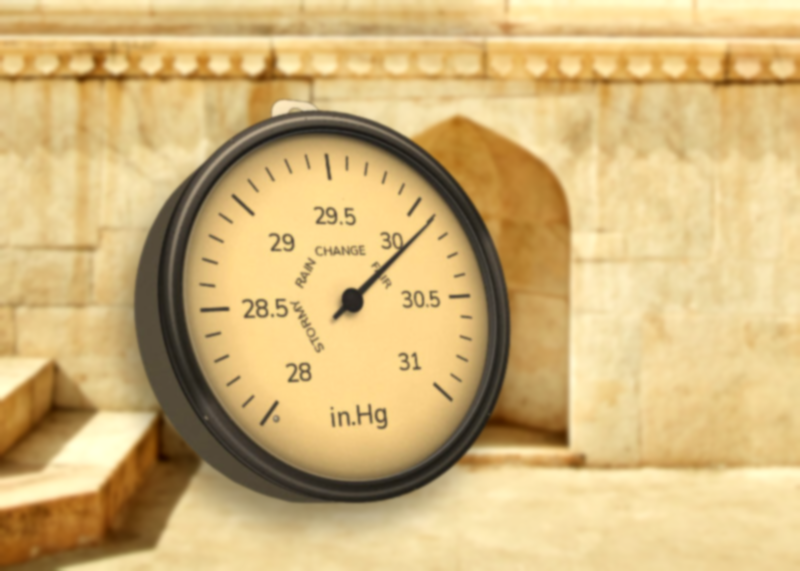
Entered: 30.1 inHg
